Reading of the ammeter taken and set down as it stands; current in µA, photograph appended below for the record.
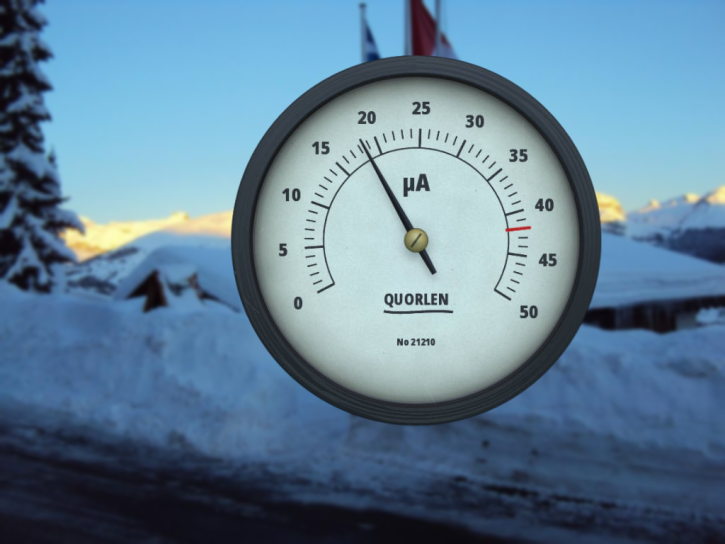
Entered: 18.5 µA
